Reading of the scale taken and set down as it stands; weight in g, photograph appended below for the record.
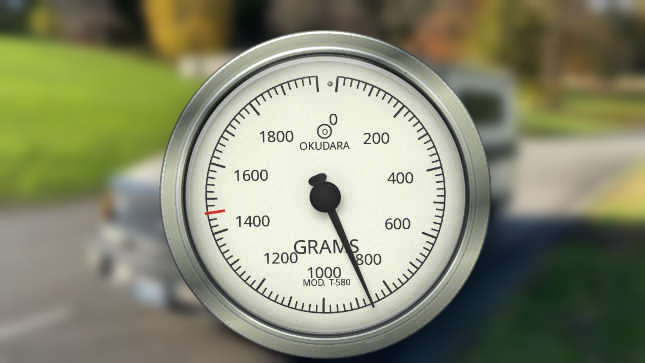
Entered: 860 g
